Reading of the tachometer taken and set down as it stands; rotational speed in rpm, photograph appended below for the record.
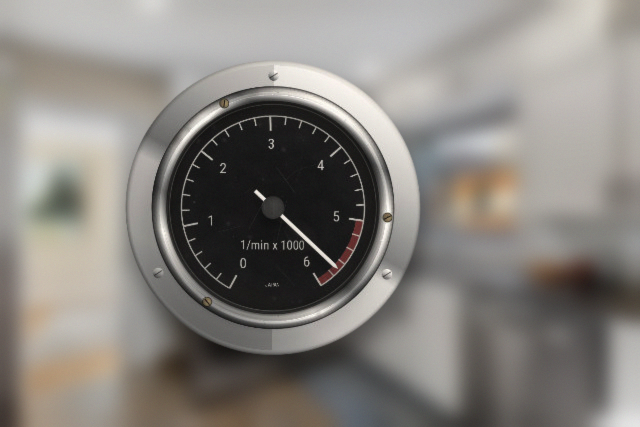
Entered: 5700 rpm
